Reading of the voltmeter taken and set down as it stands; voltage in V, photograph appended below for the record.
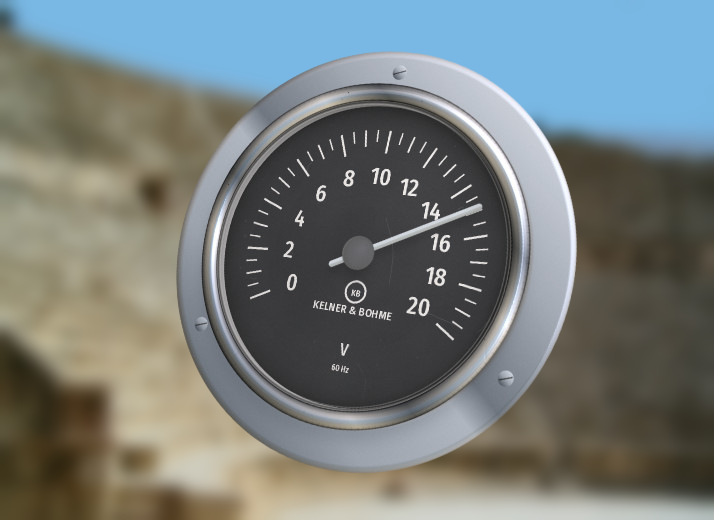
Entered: 15 V
